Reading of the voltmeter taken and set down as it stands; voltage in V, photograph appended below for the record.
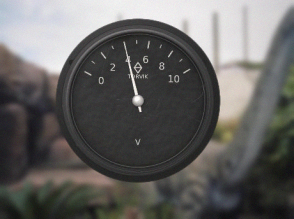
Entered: 4 V
